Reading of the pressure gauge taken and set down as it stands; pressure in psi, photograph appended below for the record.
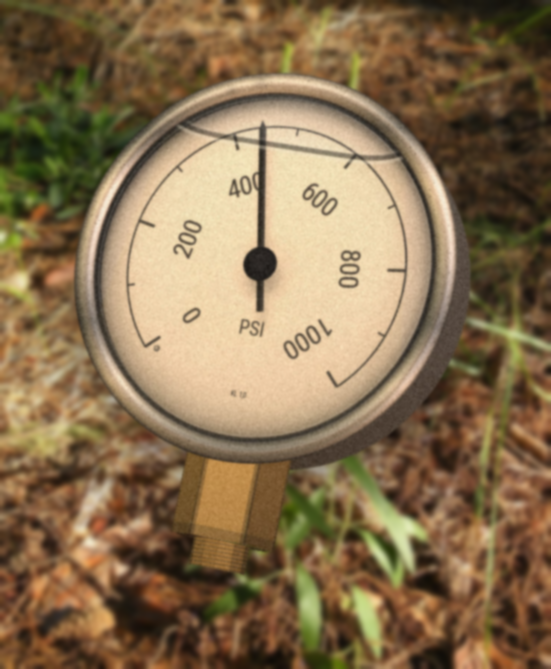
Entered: 450 psi
